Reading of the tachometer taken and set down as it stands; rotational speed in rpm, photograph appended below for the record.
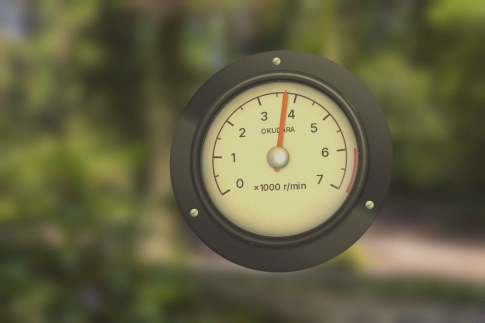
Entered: 3750 rpm
